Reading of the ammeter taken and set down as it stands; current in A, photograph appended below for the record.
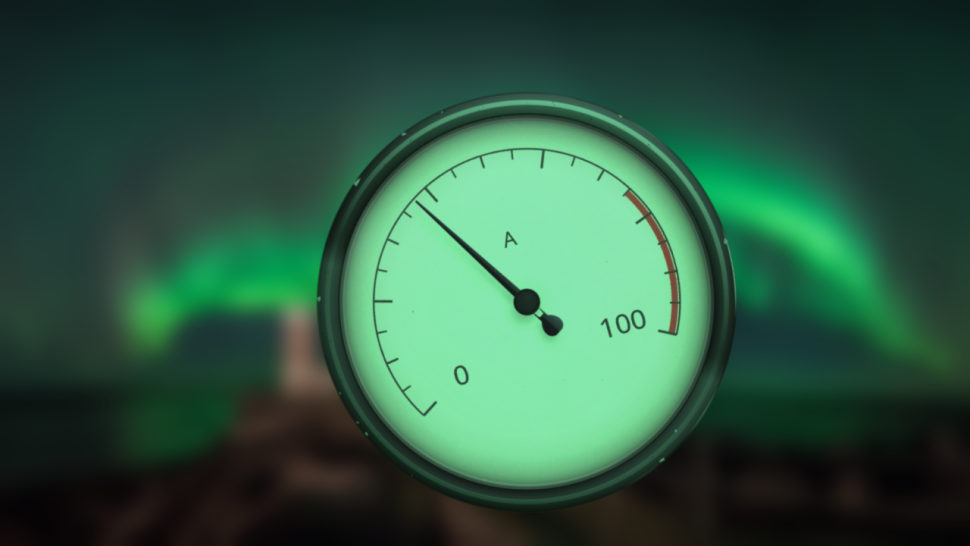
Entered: 37.5 A
